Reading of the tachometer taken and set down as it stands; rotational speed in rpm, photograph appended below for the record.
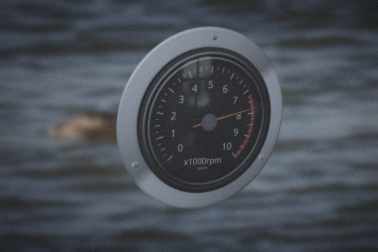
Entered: 7750 rpm
